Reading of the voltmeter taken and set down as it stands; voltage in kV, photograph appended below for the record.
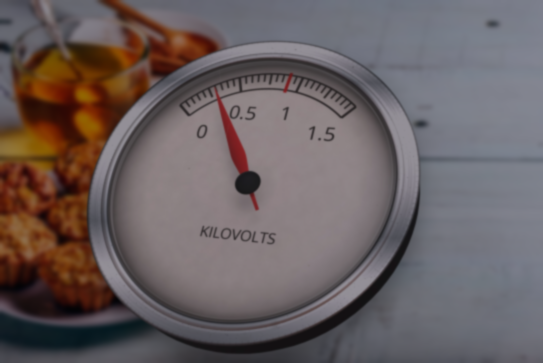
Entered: 0.3 kV
